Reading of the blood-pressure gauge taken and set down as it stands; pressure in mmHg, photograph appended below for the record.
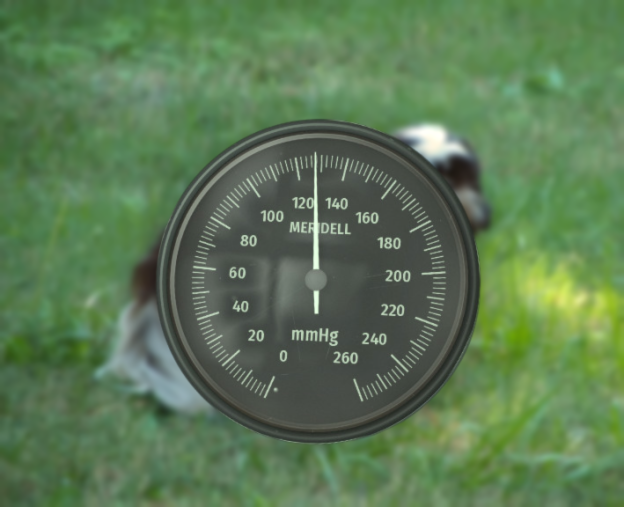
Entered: 128 mmHg
